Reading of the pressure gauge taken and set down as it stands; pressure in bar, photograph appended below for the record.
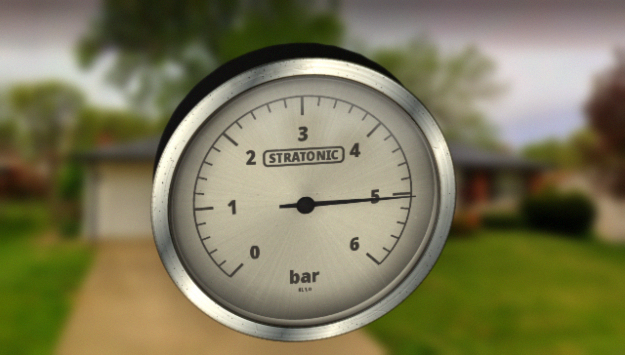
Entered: 5 bar
